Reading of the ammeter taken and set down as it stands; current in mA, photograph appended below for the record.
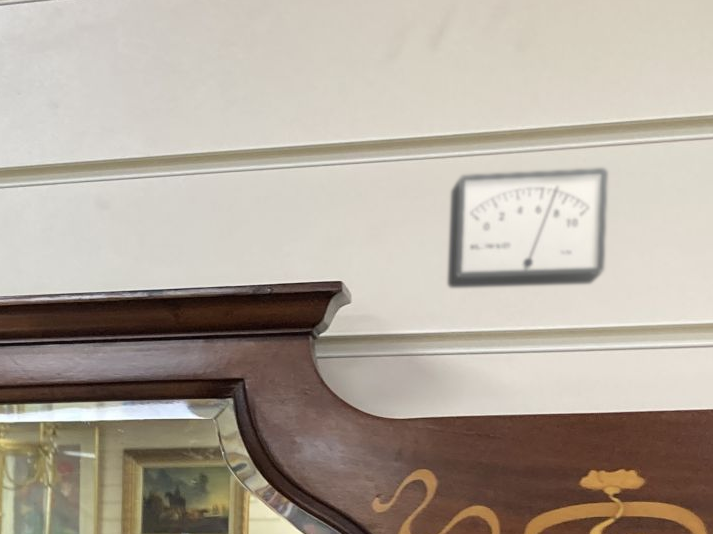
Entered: 7 mA
